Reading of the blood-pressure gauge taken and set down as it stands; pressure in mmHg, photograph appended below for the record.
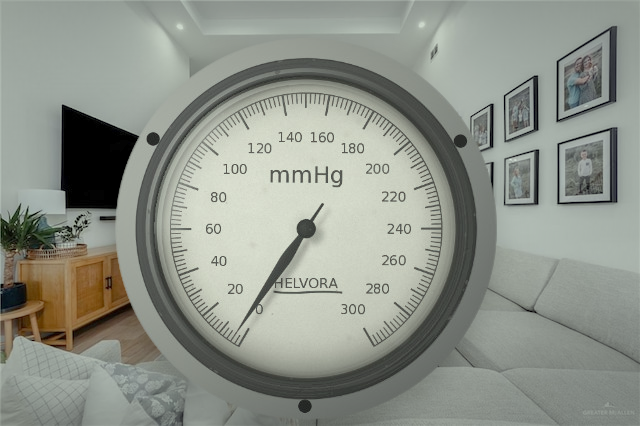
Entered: 4 mmHg
